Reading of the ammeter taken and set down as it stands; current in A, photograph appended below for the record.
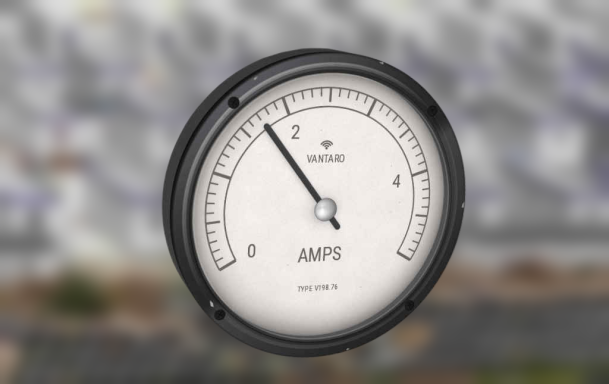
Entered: 1.7 A
